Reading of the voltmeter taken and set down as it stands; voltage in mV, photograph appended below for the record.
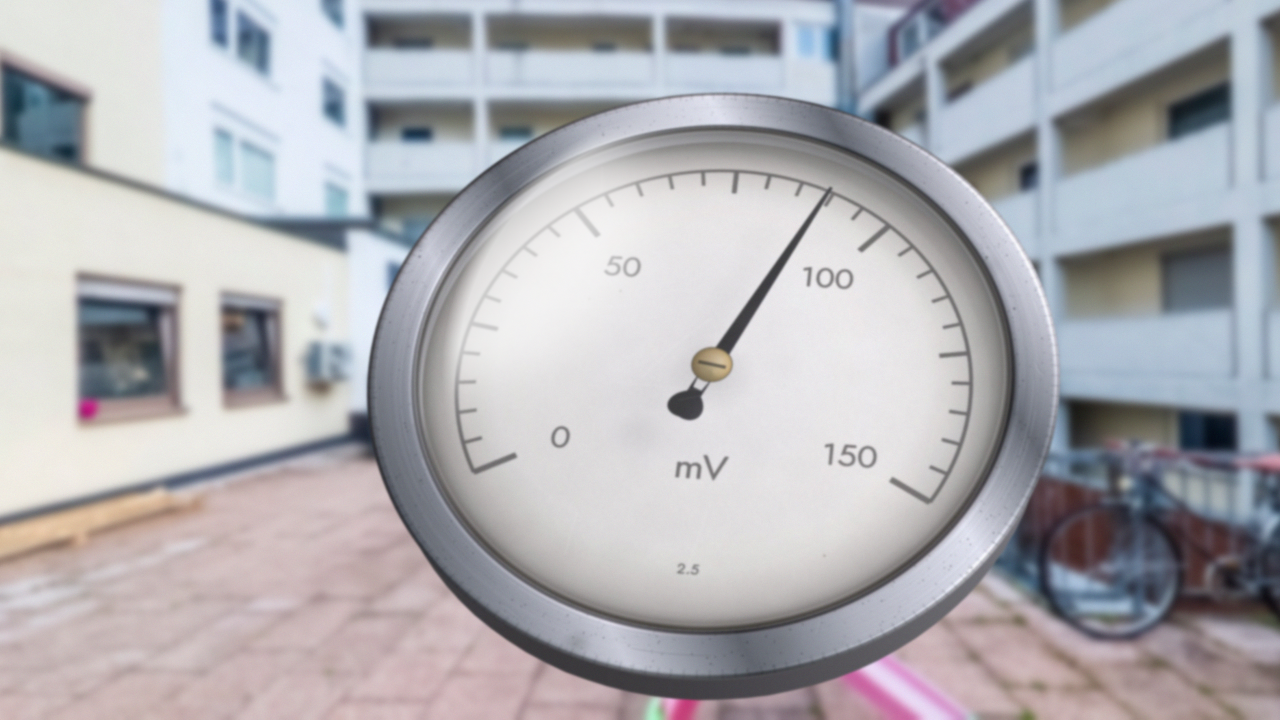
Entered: 90 mV
